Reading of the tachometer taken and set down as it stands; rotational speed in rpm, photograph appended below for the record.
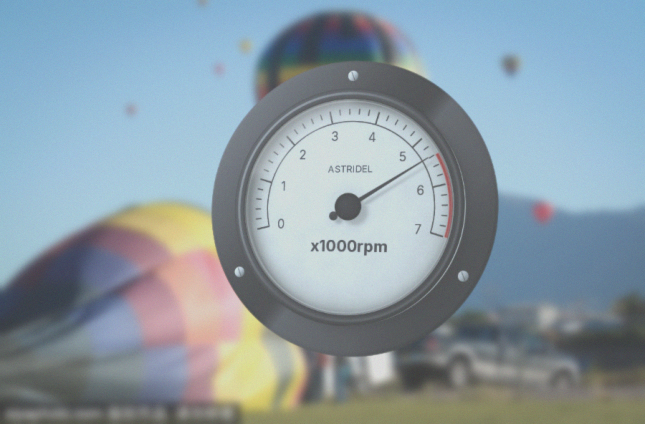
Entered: 5400 rpm
